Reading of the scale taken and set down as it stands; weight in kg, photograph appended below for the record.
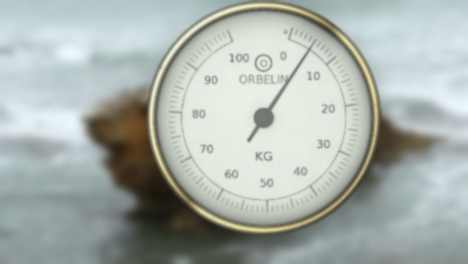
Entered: 5 kg
